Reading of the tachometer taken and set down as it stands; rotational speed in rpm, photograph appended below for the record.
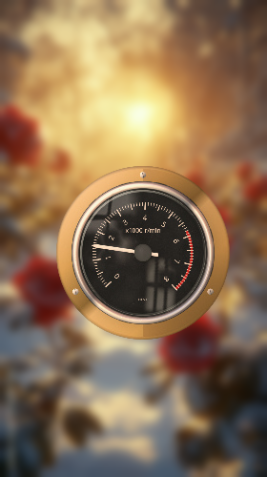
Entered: 1500 rpm
